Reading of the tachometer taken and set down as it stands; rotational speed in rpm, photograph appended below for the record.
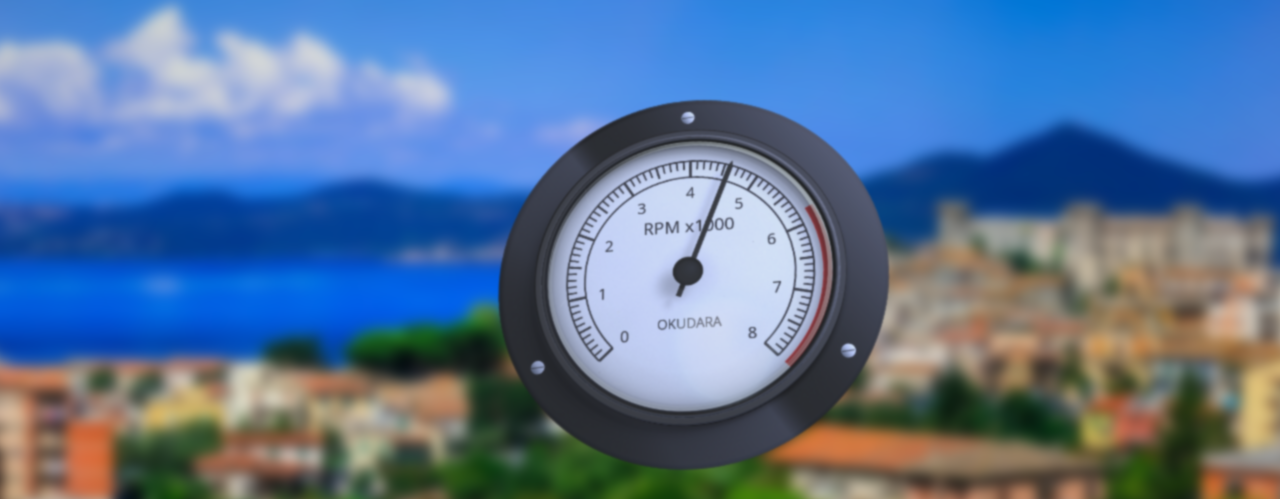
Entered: 4600 rpm
